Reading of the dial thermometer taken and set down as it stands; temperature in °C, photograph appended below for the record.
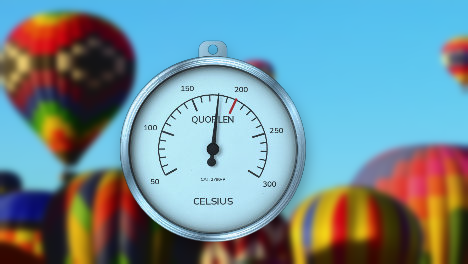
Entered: 180 °C
